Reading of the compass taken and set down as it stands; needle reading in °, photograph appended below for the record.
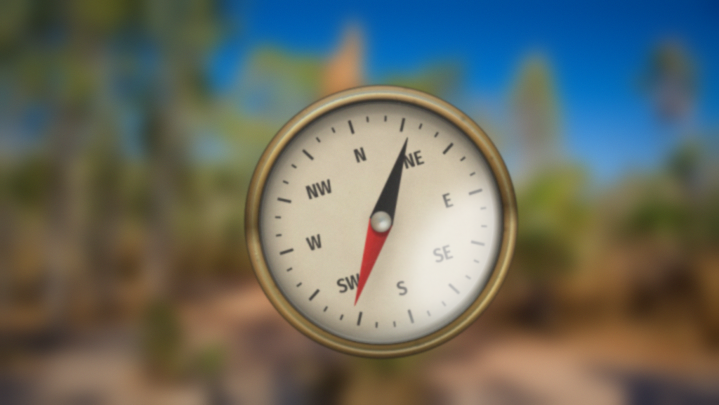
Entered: 215 °
